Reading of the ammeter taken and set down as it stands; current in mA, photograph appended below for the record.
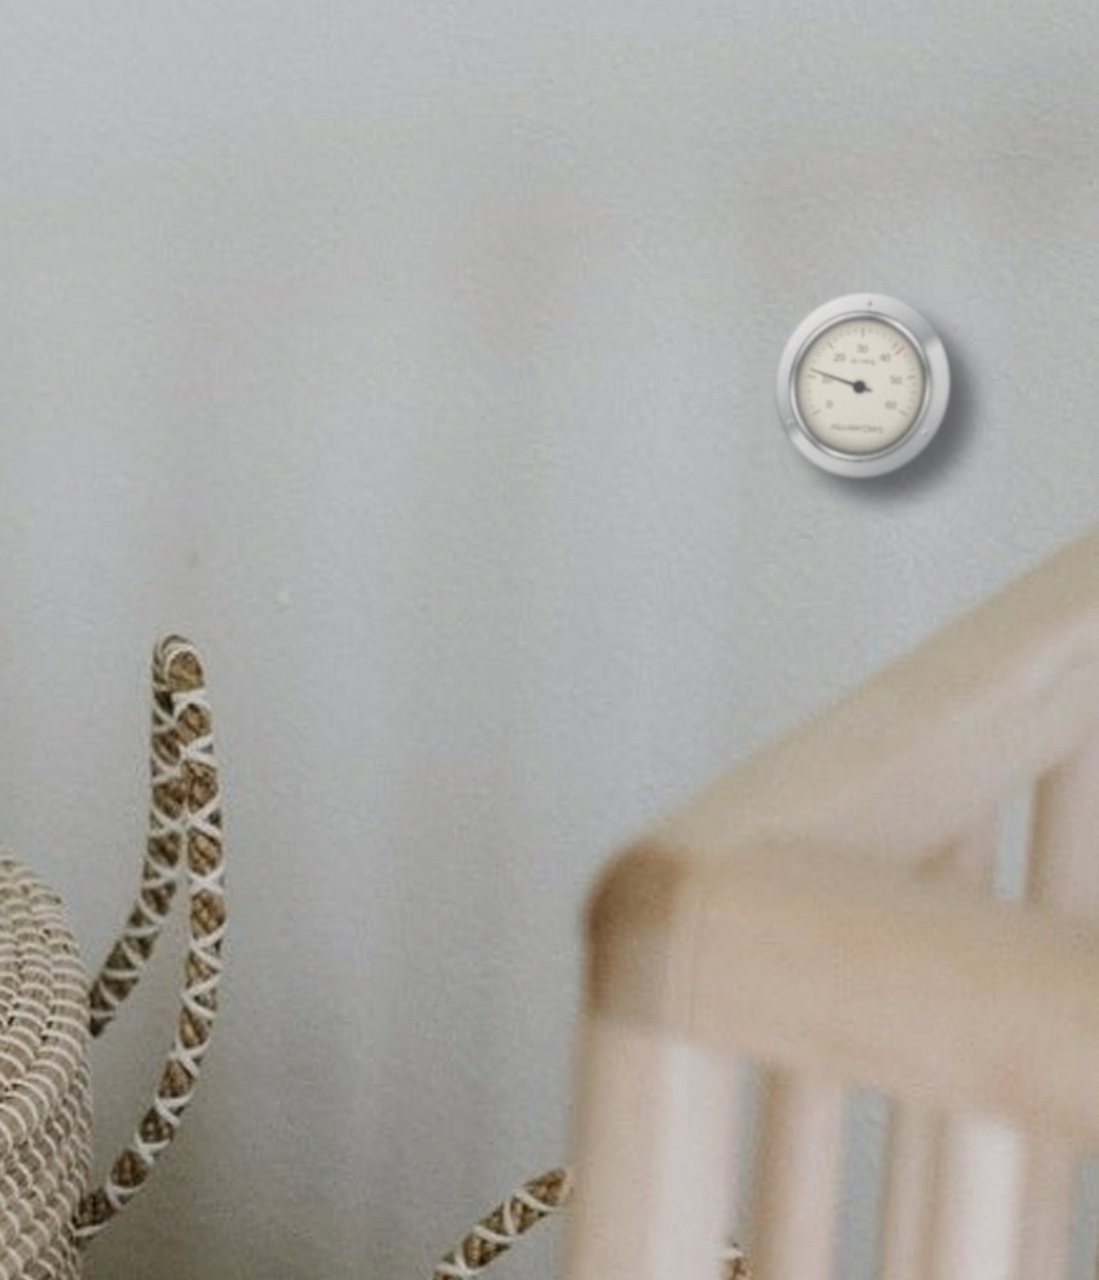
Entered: 12 mA
